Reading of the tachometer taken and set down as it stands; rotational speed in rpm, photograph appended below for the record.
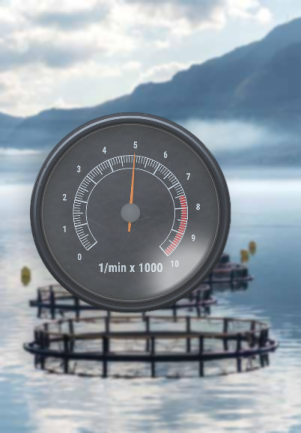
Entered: 5000 rpm
